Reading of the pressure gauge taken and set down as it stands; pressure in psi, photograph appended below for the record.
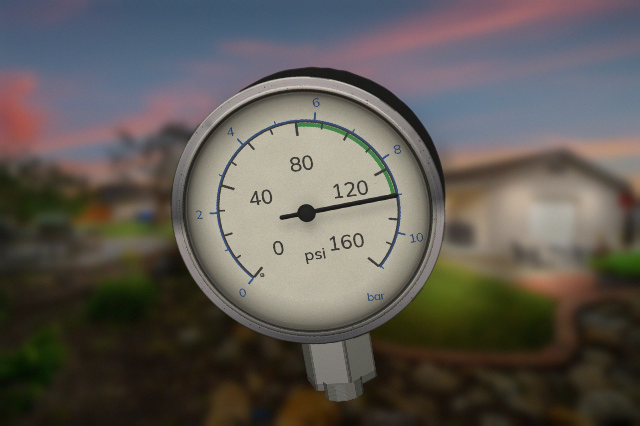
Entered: 130 psi
